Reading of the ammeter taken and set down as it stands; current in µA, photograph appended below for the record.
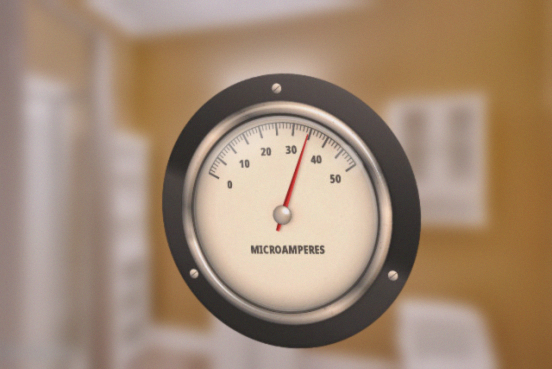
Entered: 35 µA
